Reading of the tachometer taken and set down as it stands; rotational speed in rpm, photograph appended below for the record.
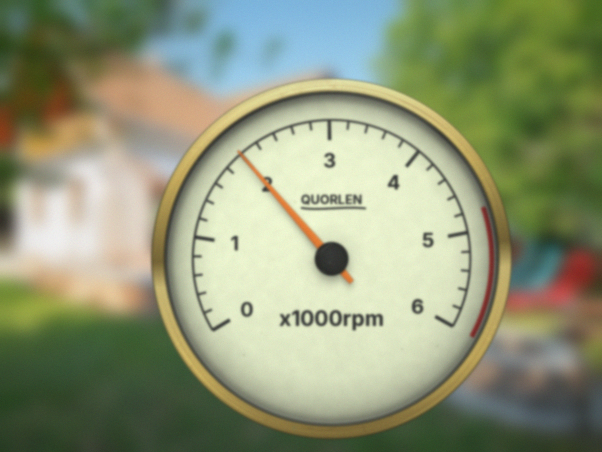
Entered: 2000 rpm
